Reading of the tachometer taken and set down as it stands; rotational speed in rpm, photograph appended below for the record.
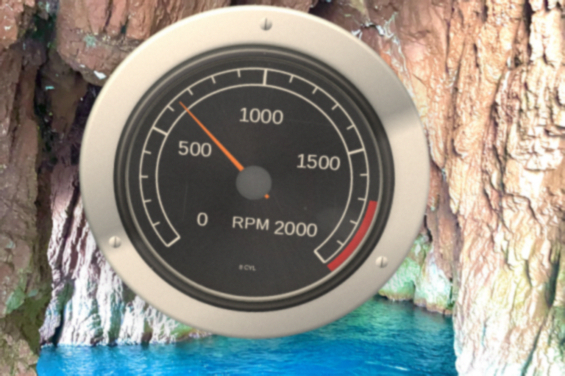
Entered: 650 rpm
